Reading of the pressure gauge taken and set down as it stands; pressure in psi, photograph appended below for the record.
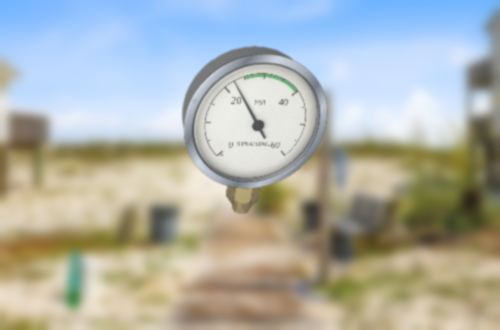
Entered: 22.5 psi
